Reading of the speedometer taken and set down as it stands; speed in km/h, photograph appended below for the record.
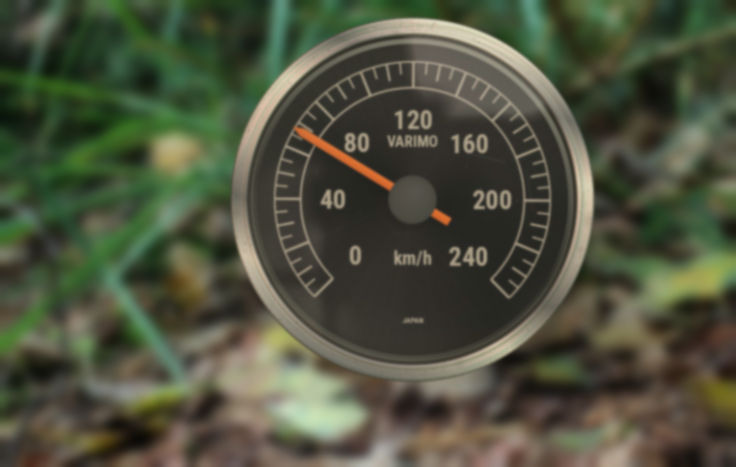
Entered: 67.5 km/h
